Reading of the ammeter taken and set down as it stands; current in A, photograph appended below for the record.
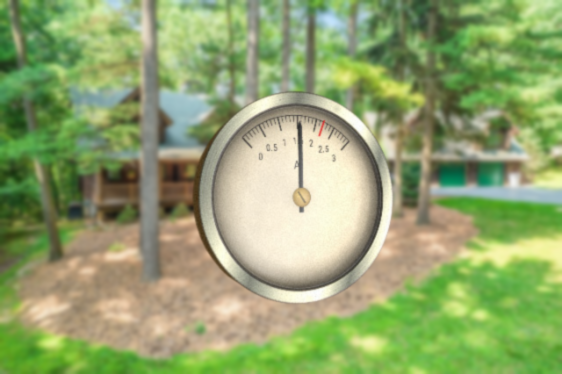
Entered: 1.5 A
